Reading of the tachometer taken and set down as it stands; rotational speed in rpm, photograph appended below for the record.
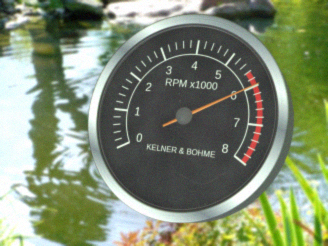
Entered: 6000 rpm
